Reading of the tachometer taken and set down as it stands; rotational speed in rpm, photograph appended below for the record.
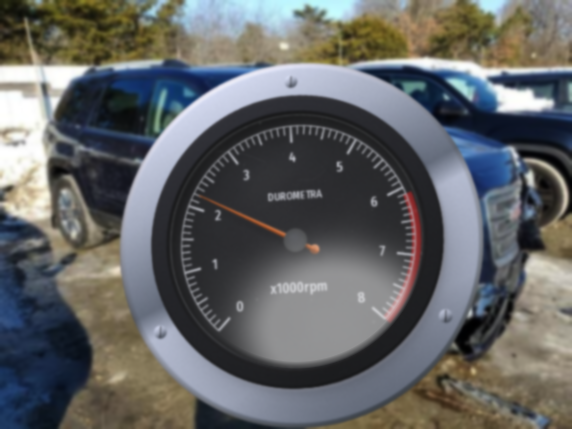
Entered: 2200 rpm
